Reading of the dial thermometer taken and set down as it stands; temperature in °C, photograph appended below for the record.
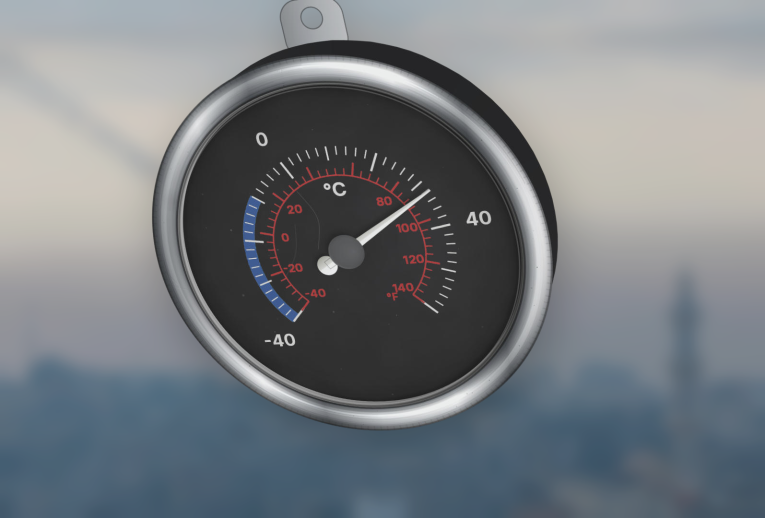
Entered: 32 °C
